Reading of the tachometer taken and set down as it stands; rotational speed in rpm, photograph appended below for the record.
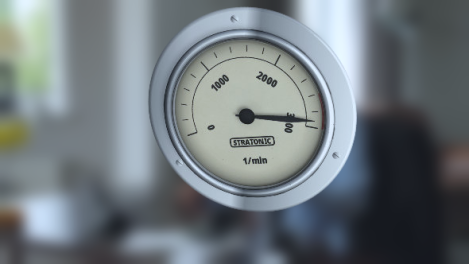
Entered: 2900 rpm
